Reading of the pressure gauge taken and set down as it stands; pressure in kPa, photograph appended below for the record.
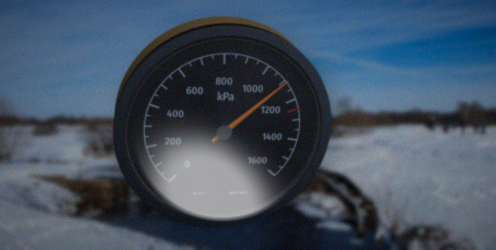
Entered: 1100 kPa
